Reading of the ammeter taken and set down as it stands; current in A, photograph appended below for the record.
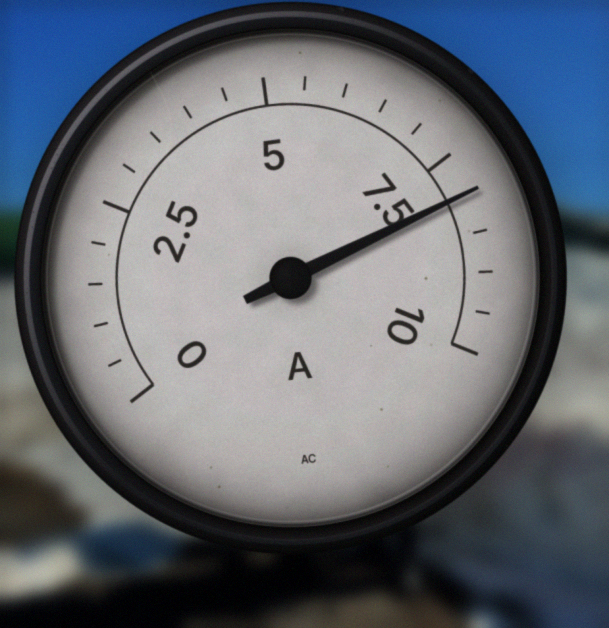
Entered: 8 A
